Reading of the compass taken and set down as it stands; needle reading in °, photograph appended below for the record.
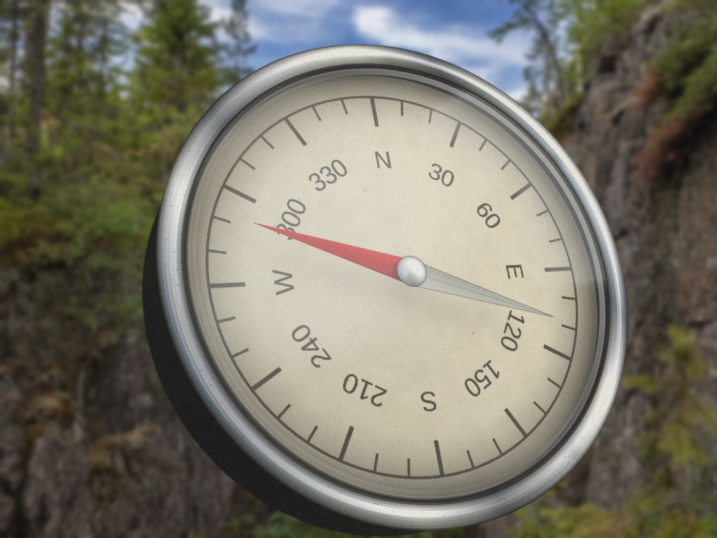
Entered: 290 °
